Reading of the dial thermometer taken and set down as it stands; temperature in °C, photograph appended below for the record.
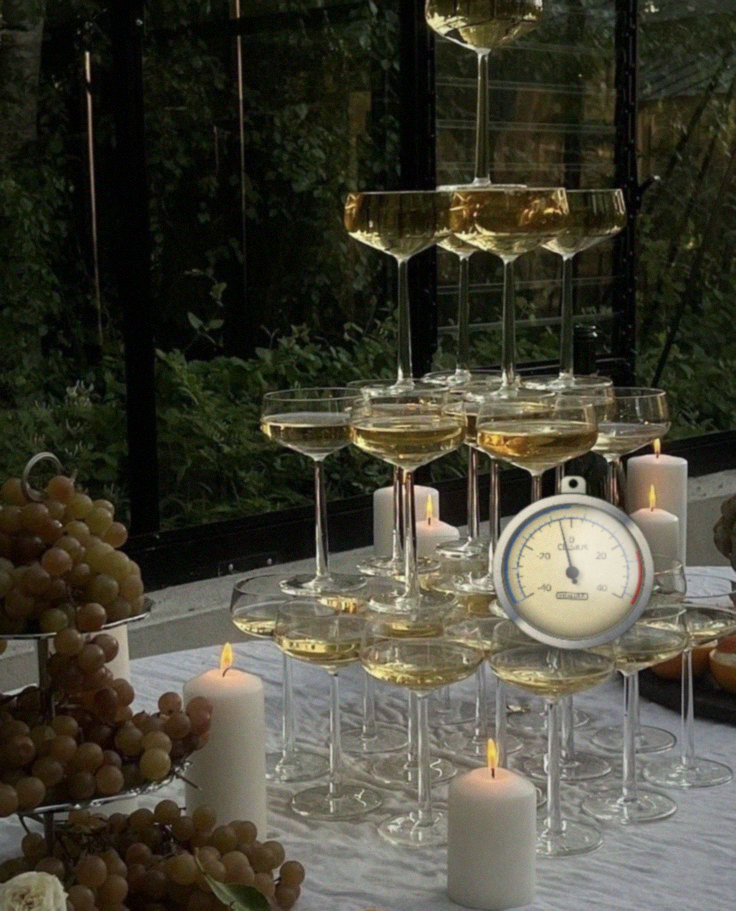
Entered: -4 °C
